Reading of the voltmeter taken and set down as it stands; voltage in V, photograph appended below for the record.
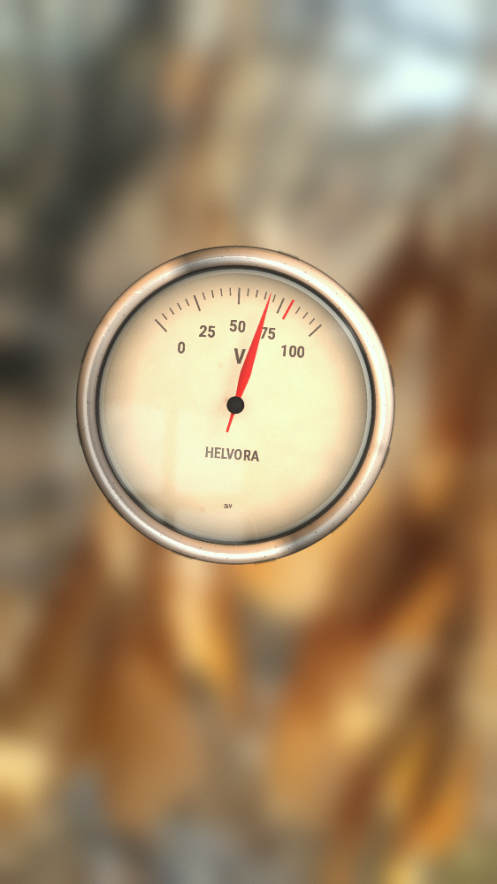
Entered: 67.5 V
